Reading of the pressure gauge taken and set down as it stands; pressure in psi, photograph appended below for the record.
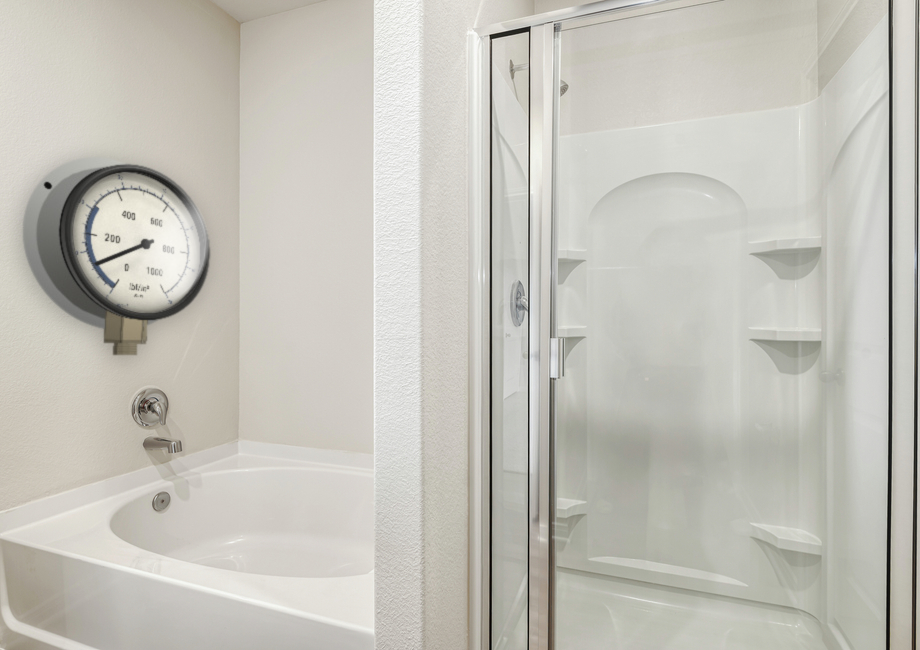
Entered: 100 psi
